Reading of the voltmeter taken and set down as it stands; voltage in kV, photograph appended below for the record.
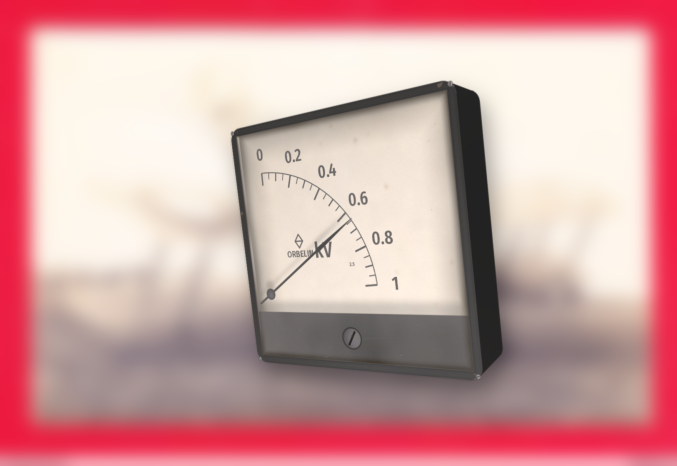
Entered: 0.65 kV
